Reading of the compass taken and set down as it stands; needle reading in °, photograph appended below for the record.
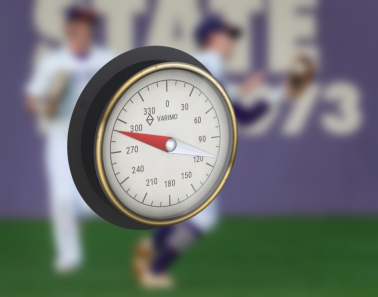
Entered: 290 °
